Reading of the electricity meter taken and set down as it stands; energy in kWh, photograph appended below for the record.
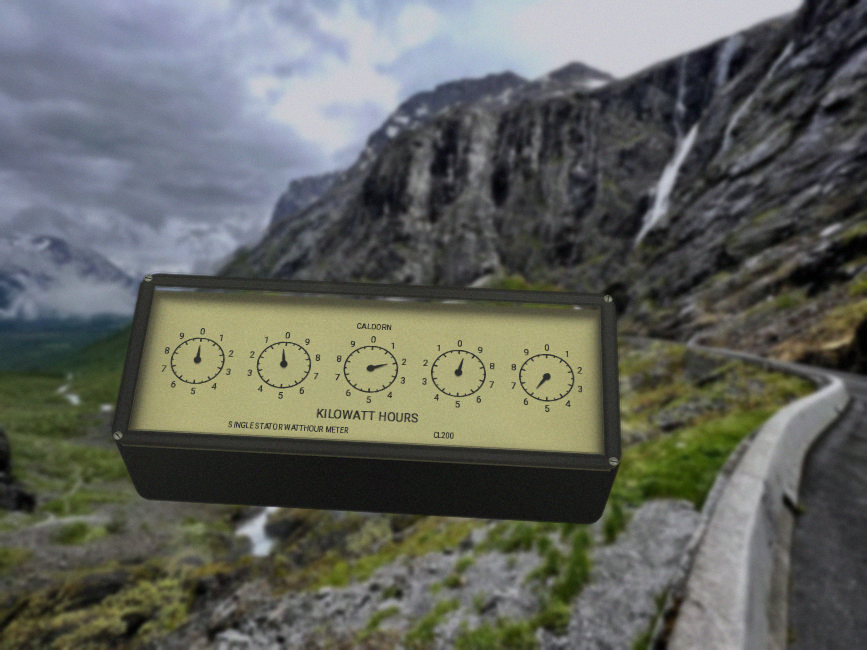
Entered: 196 kWh
